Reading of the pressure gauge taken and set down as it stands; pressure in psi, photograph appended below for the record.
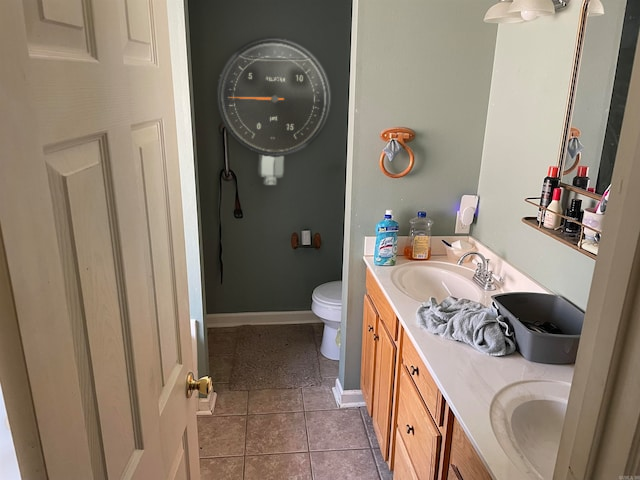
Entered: 3 psi
